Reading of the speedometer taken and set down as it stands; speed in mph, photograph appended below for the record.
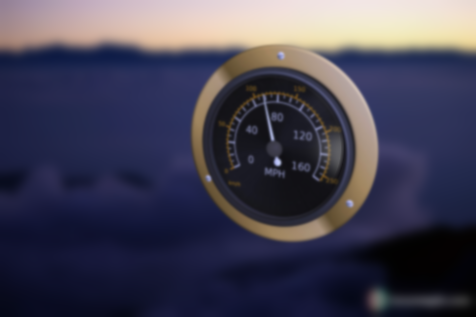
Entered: 70 mph
